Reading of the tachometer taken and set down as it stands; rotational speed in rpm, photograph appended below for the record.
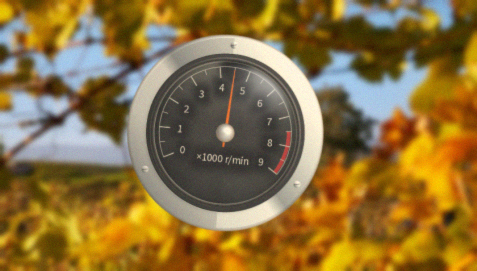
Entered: 4500 rpm
